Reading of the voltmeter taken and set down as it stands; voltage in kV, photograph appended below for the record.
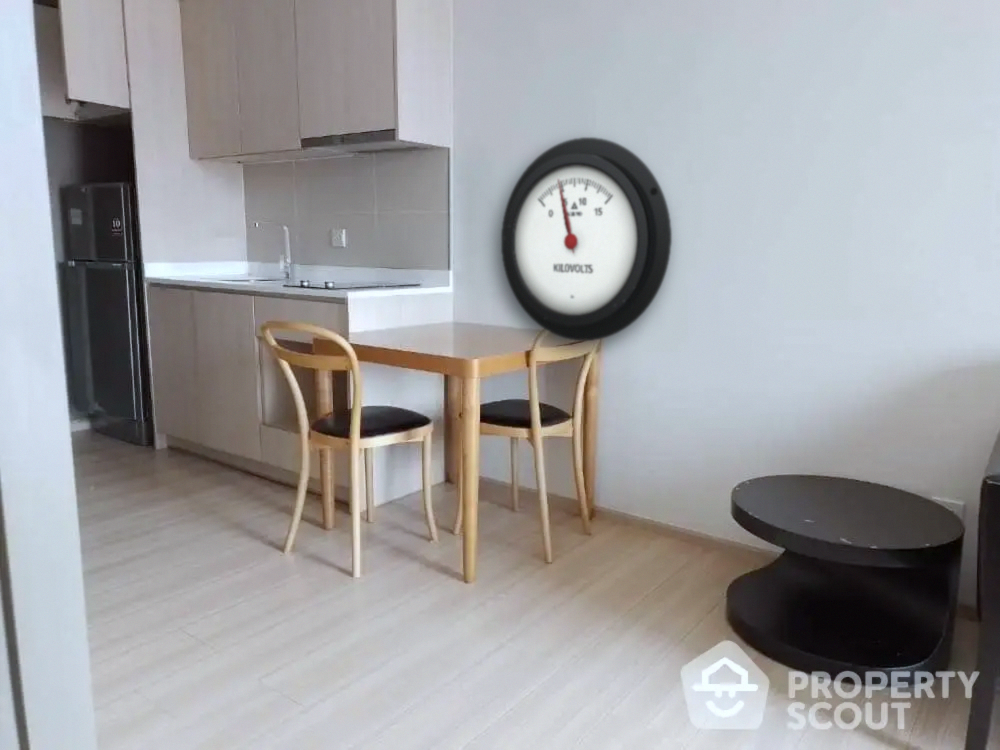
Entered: 5 kV
